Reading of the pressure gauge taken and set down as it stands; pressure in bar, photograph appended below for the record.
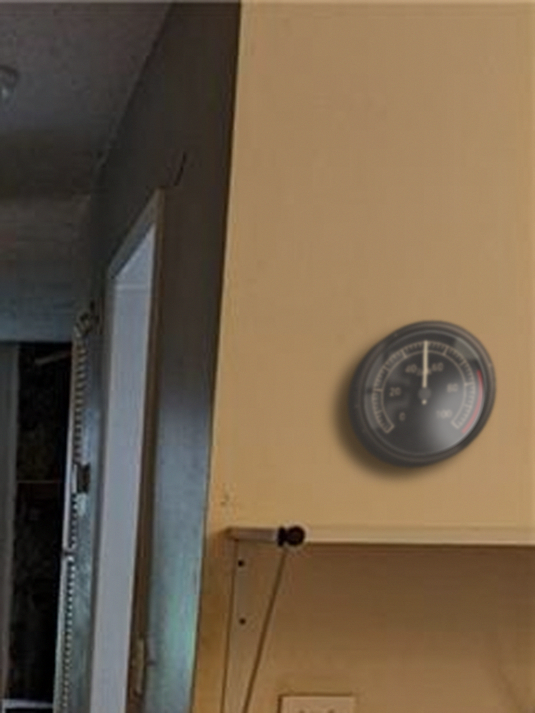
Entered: 50 bar
